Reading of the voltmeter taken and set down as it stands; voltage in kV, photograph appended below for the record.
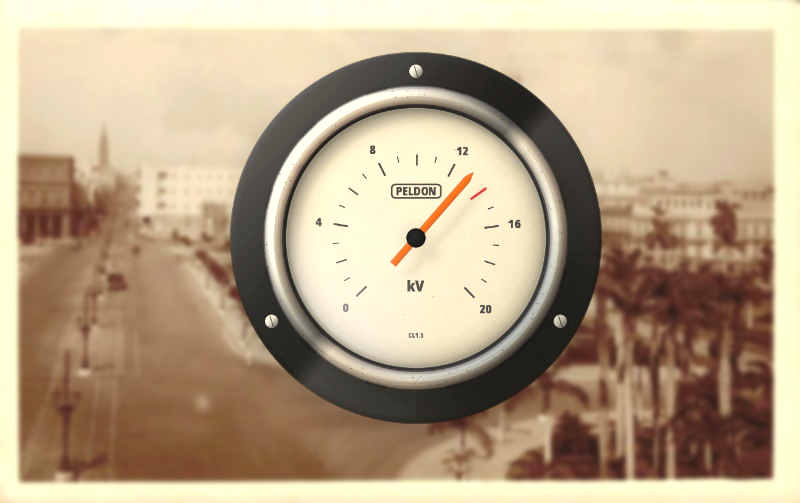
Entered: 13 kV
